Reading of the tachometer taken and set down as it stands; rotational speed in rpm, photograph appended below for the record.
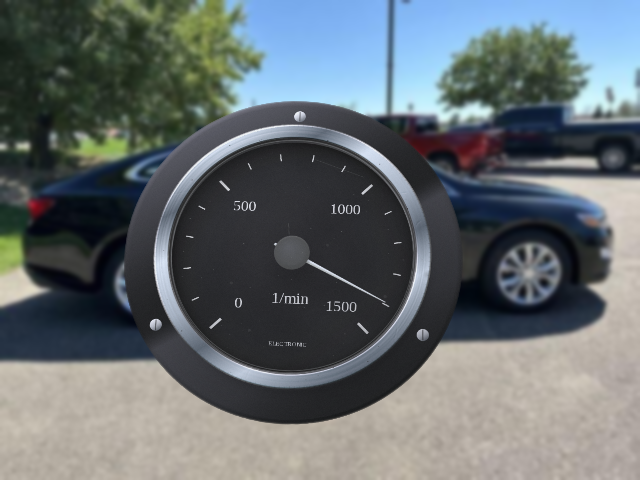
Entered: 1400 rpm
